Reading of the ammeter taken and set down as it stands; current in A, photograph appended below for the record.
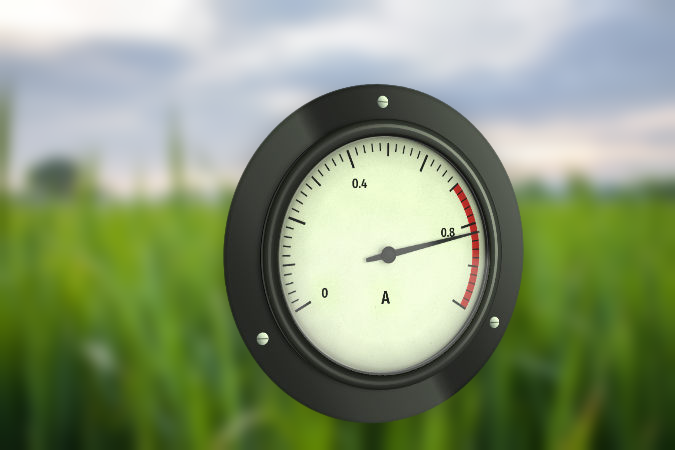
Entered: 0.82 A
